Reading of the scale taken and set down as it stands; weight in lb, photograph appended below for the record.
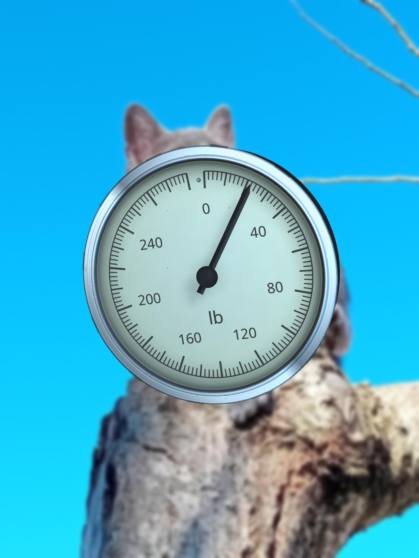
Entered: 22 lb
